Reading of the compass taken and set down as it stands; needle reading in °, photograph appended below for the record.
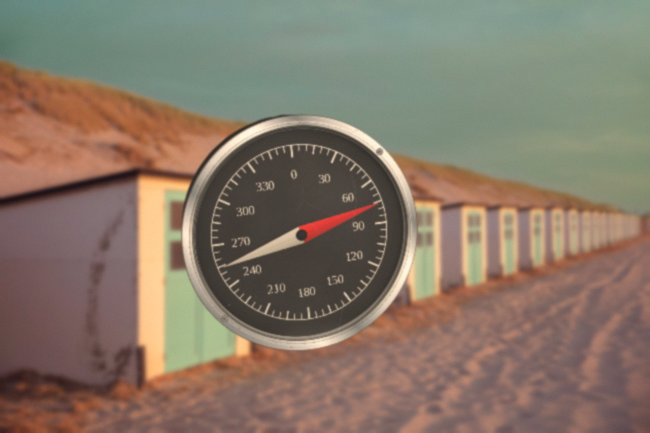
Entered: 75 °
